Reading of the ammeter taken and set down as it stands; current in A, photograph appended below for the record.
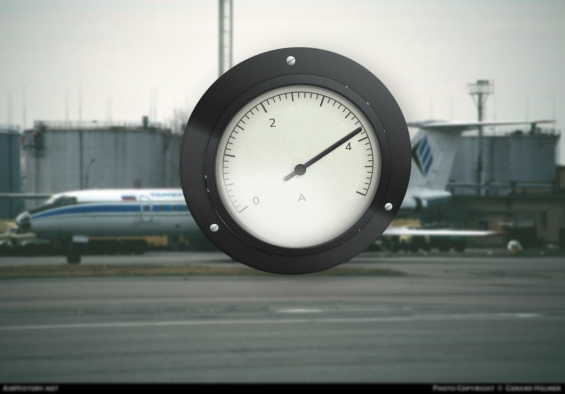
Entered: 3.8 A
